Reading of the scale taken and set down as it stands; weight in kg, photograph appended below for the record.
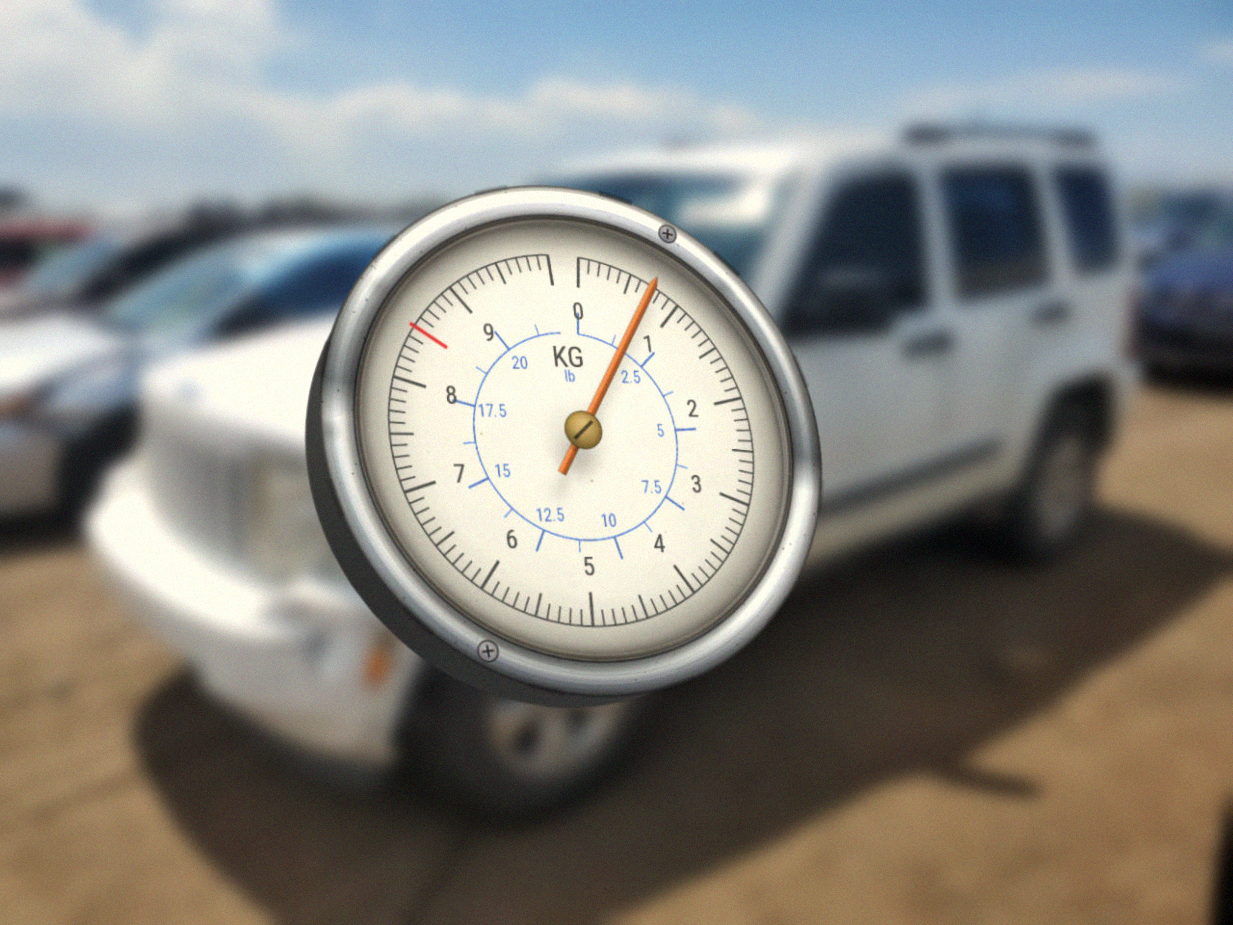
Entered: 0.7 kg
